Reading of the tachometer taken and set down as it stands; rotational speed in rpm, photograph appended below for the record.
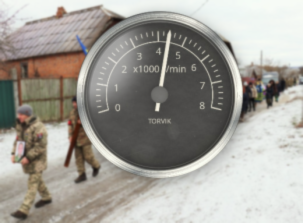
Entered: 4400 rpm
